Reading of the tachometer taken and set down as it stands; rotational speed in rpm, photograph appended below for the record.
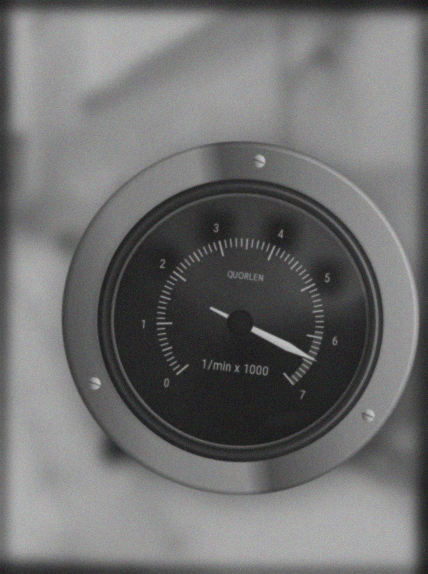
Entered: 6400 rpm
